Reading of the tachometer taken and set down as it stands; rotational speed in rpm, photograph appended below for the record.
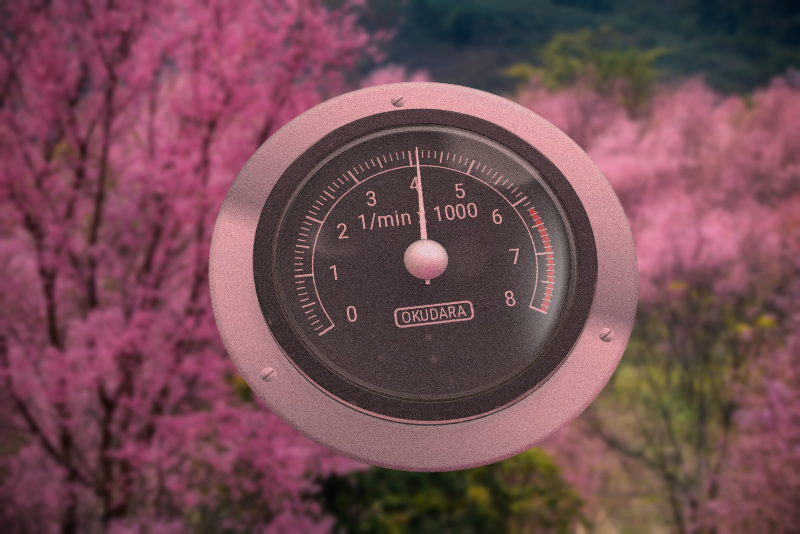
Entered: 4100 rpm
